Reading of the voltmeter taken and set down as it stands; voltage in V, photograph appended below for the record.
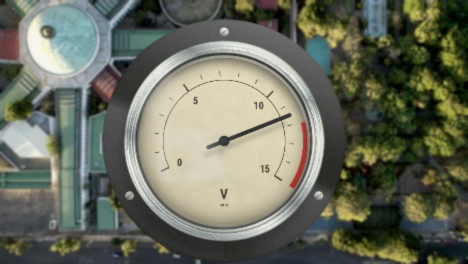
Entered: 11.5 V
